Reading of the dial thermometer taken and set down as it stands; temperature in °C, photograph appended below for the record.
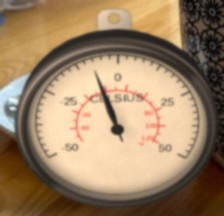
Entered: -7.5 °C
